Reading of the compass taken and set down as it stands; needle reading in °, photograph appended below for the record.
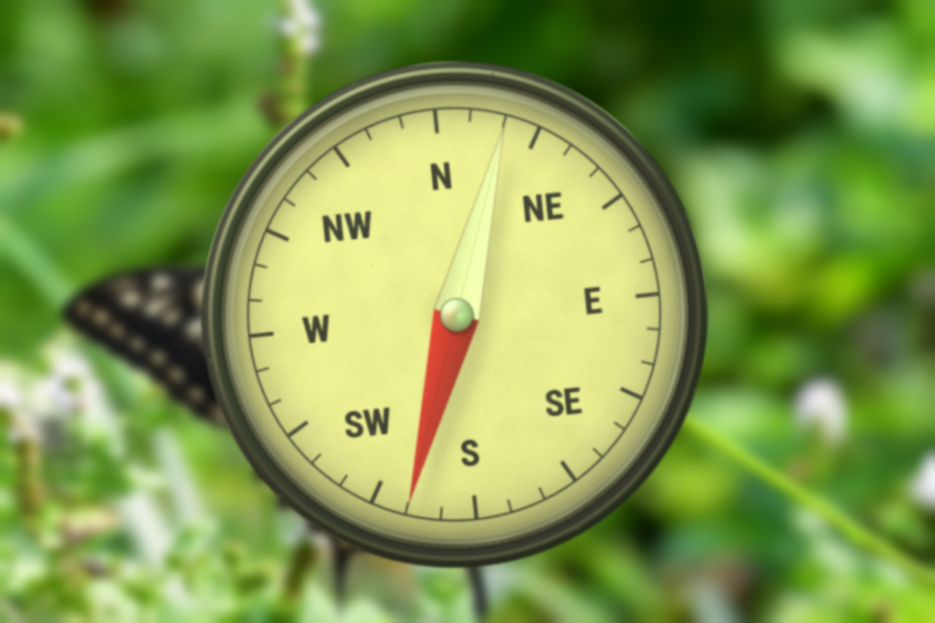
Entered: 200 °
